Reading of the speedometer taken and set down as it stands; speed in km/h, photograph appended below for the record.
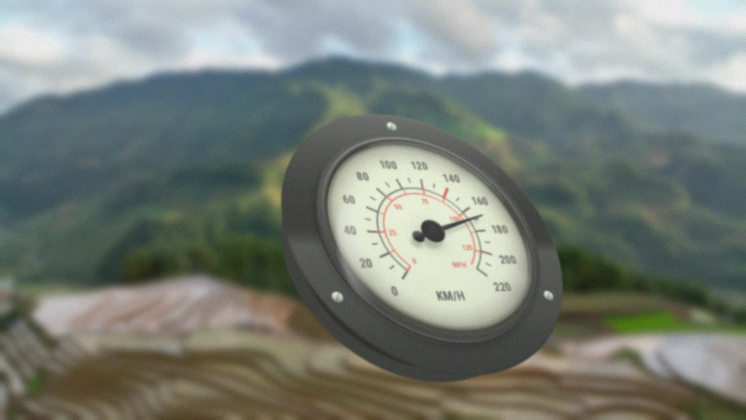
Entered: 170 km/h
